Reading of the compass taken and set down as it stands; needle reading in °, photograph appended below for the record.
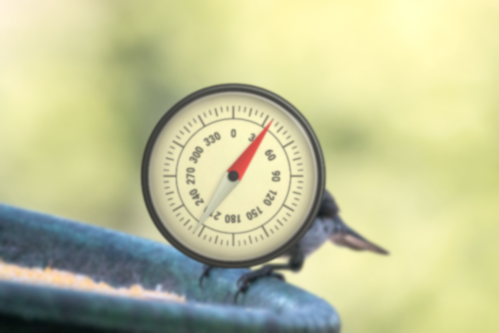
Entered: 35 °
